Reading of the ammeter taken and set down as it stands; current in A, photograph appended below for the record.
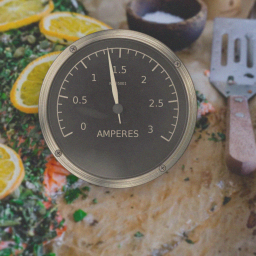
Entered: 1.35 A
